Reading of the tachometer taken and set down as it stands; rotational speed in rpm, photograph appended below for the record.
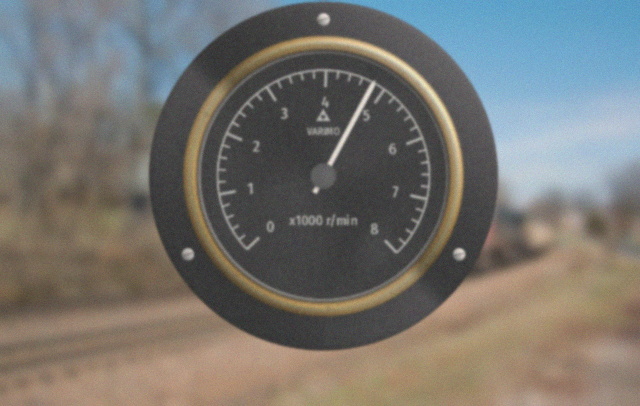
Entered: 4800 rpm
